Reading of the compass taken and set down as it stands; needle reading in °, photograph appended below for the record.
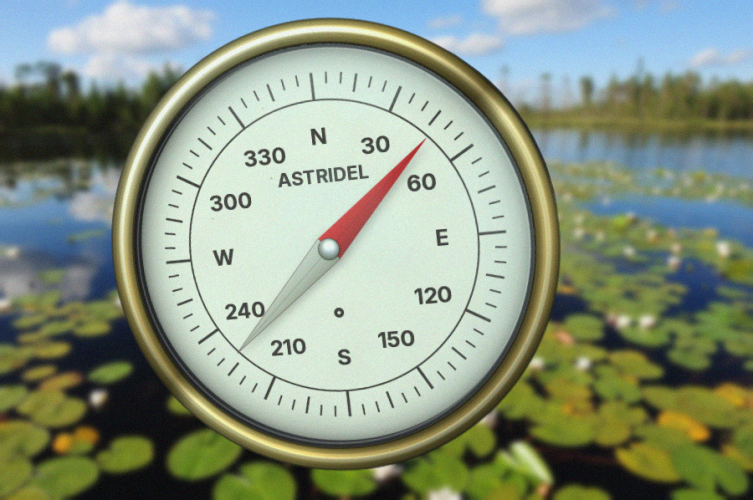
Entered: 47.5 °
